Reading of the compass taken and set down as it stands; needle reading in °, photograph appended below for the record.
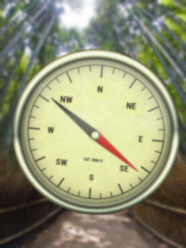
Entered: 125 °
